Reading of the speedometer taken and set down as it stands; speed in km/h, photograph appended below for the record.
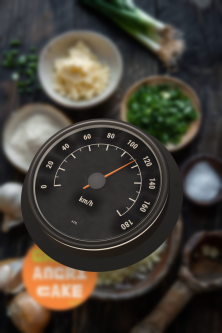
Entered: 115 km/h
